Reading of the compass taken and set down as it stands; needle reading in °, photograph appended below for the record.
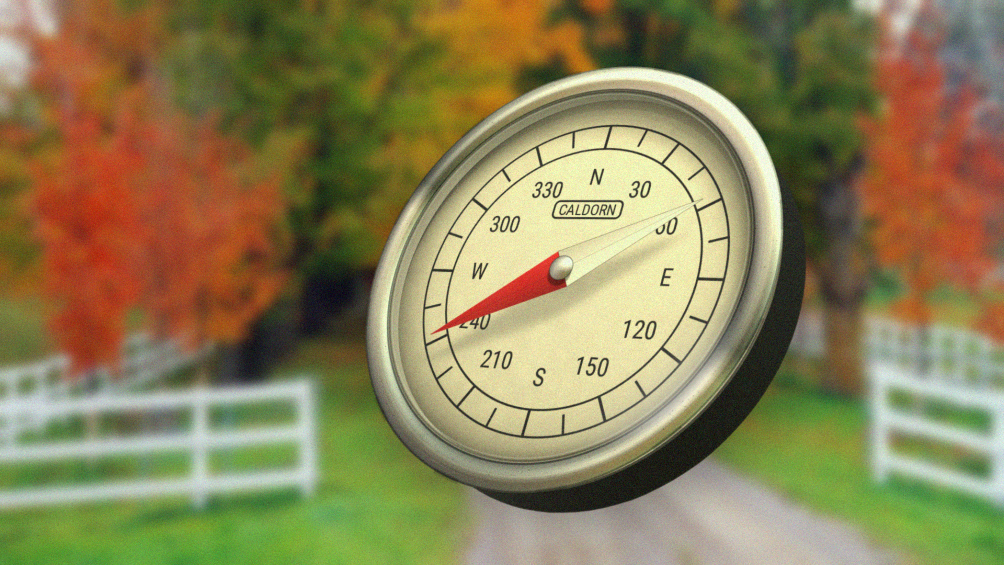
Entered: 240 °
